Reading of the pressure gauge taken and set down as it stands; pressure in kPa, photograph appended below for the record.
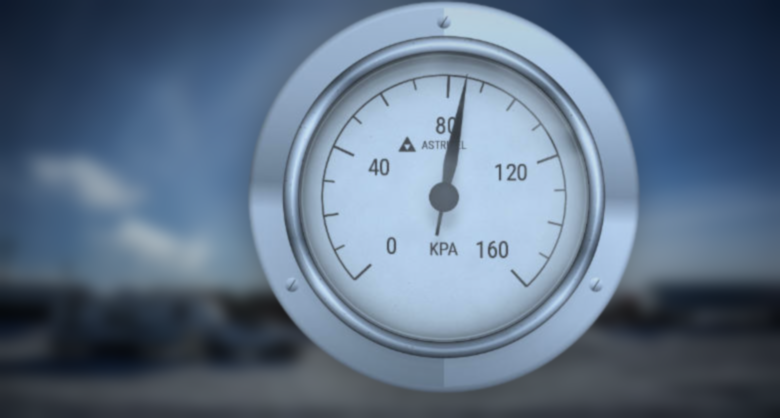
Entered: 85 kPa
